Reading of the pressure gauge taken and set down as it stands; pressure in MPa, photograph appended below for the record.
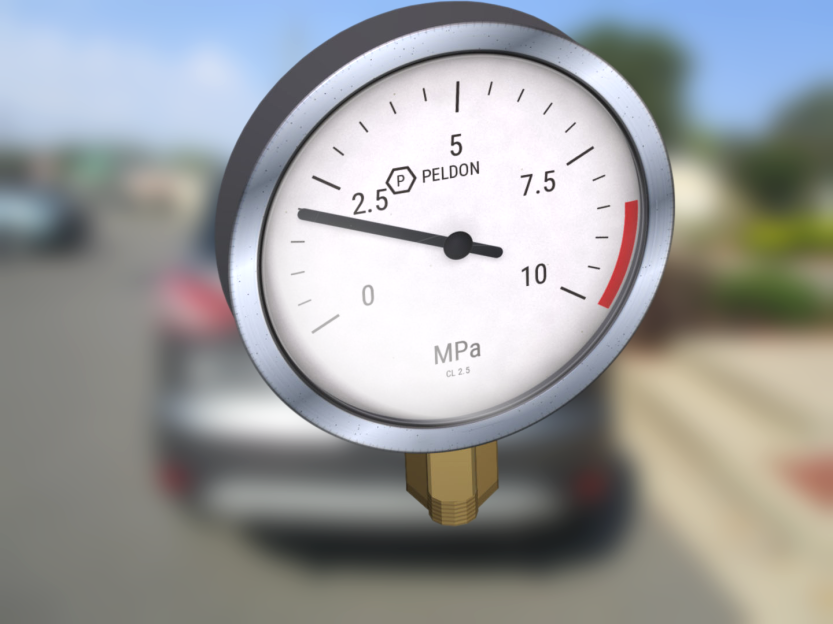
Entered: 2 MPa
